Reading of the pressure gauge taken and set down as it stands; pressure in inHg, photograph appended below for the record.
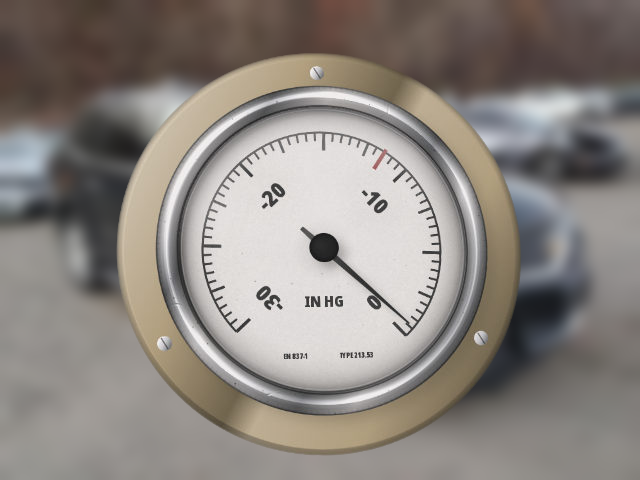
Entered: -0.5 inHg
